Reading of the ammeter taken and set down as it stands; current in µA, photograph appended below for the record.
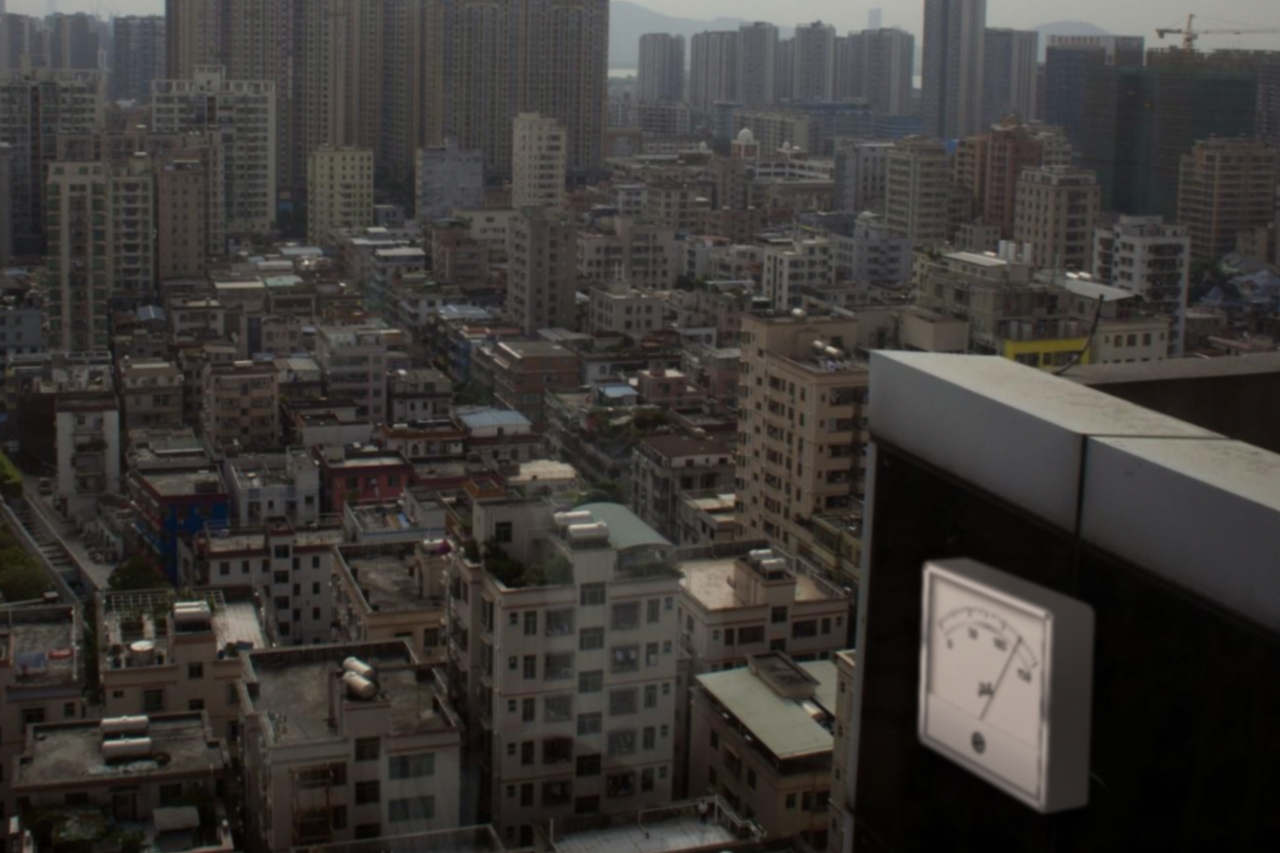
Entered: 125 µA
